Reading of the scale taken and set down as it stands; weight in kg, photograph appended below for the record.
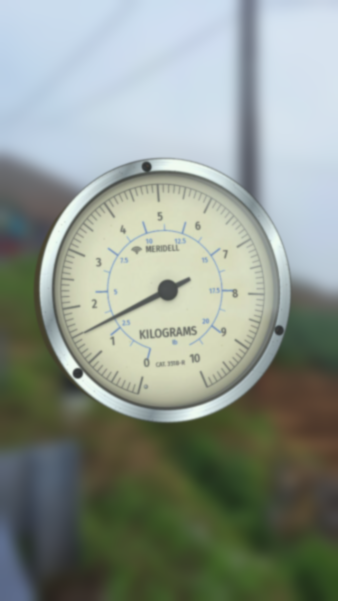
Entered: 1.5 kg
